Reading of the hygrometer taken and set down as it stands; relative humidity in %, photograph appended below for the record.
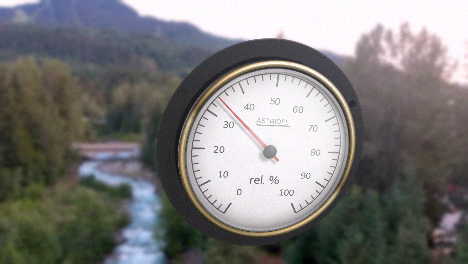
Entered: 34 %
